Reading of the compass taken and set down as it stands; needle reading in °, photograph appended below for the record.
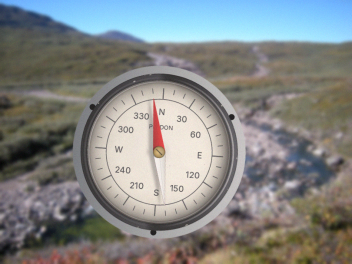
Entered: 350 °
